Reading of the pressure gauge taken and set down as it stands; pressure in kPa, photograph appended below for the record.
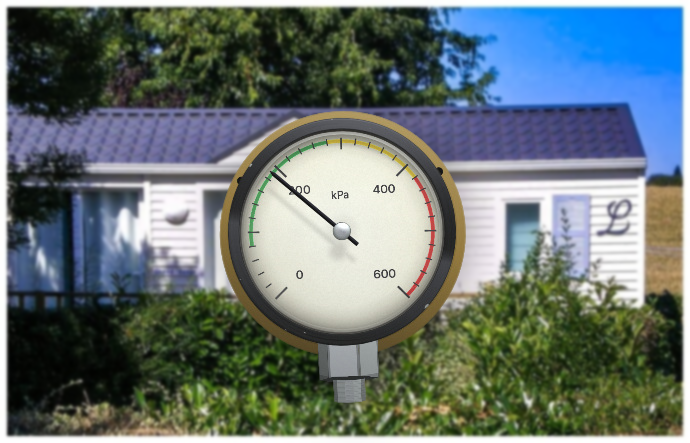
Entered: 190 kPa
